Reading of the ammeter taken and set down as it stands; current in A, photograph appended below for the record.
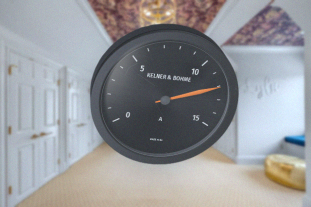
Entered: 12 A
